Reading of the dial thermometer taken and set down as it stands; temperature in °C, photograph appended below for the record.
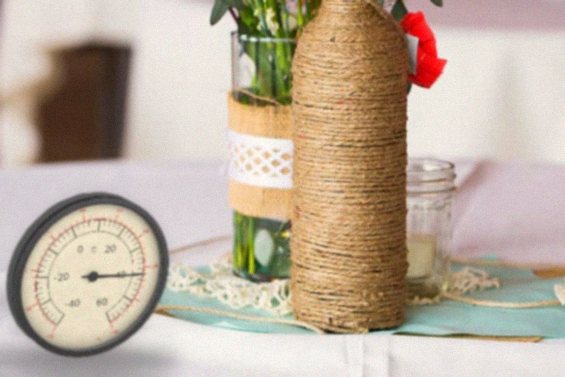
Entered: 40 °C
